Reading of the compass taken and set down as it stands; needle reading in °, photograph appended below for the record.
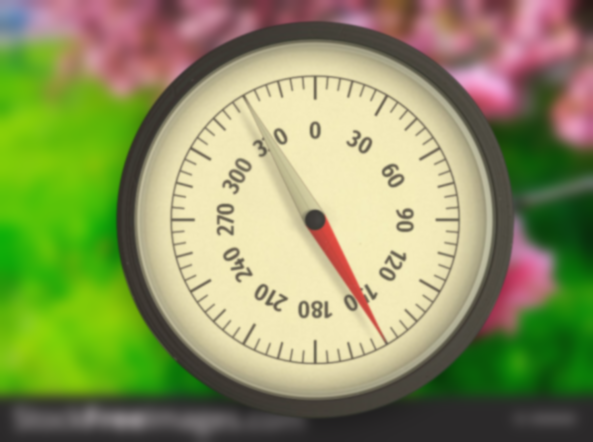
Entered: 150 °
